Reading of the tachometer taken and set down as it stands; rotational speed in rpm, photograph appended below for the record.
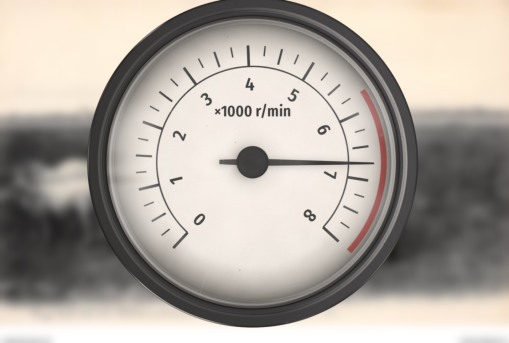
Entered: 6750 rpm
